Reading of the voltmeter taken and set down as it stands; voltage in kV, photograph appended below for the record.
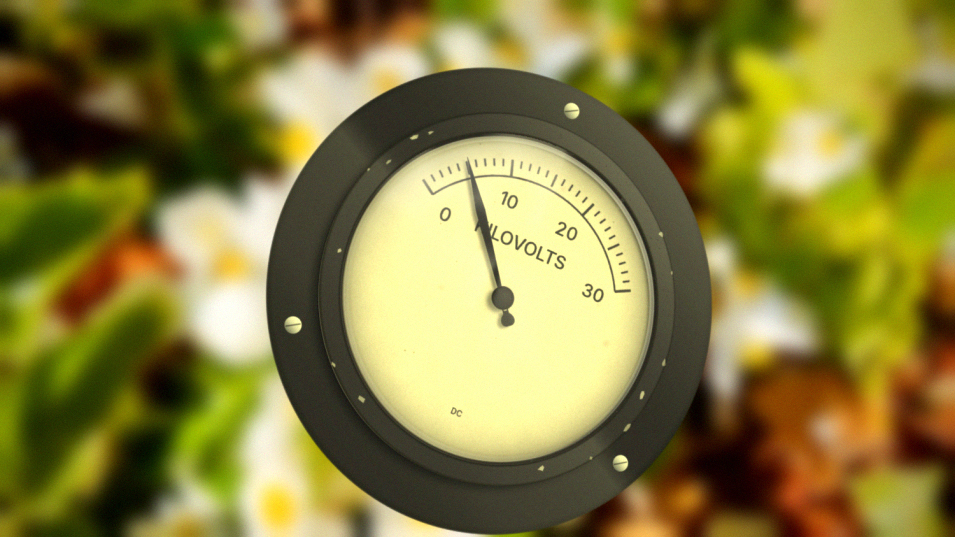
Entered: 5 kV
